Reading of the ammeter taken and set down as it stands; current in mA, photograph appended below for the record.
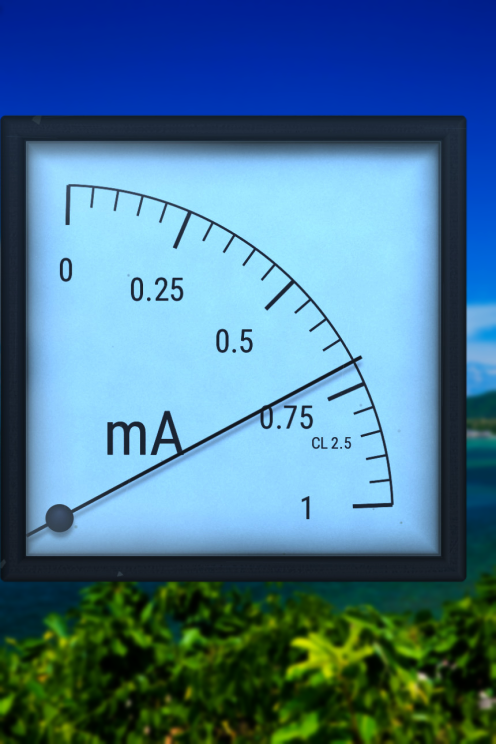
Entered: 0.7 mA
